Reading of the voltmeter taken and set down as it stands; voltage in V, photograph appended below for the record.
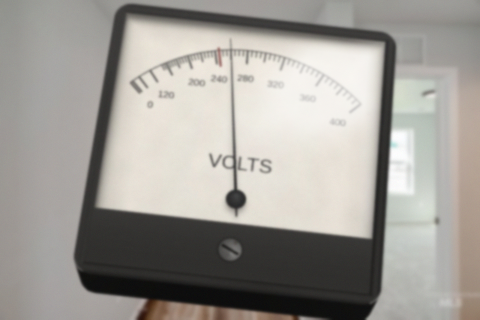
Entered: 260 V
